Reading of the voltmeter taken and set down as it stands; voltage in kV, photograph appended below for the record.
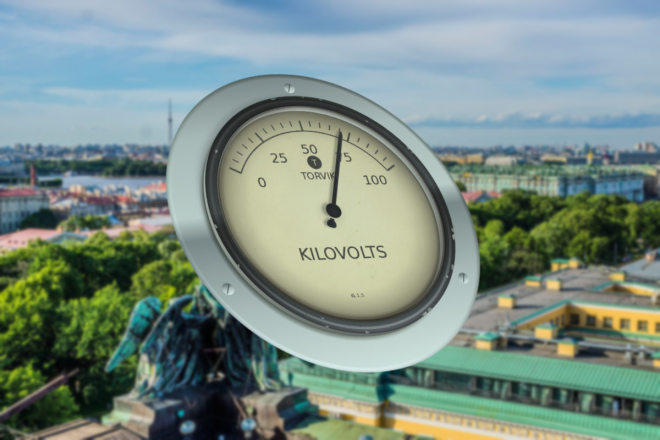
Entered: 70 kV
